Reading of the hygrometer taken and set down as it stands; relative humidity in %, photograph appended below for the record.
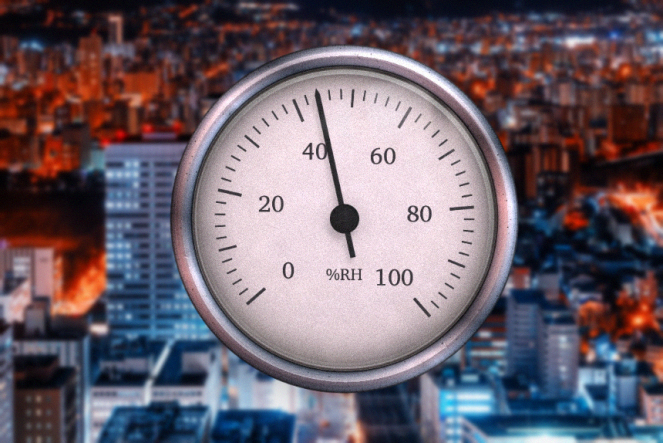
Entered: 44 %
